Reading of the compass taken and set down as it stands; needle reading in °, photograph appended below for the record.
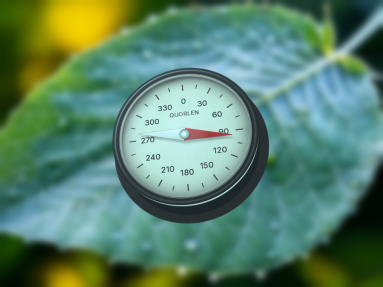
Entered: 97.5 °
